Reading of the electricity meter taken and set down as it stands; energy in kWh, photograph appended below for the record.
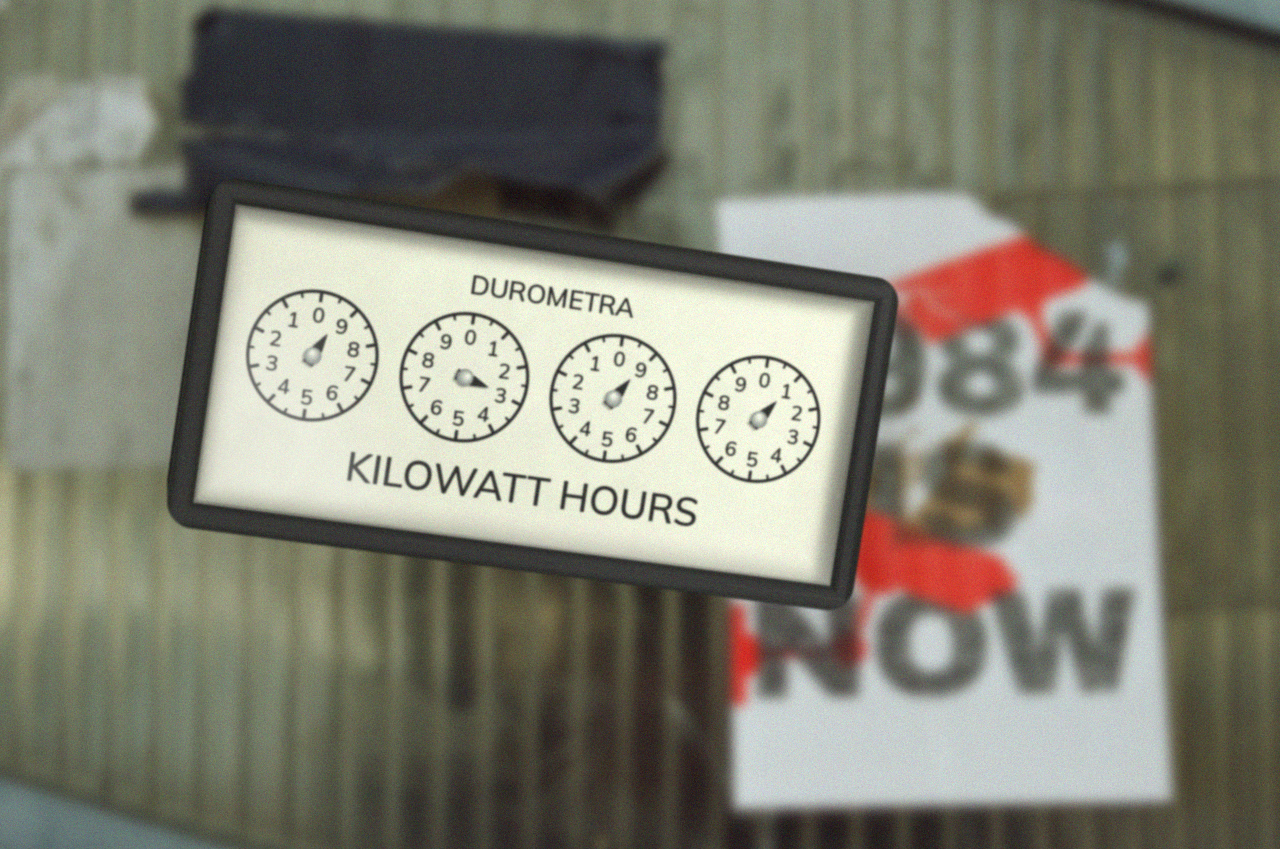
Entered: 9291 kWh
